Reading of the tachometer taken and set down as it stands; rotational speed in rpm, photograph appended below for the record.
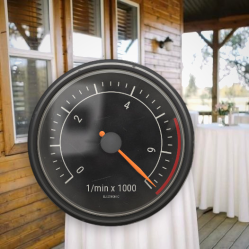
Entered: 6900 rpm
